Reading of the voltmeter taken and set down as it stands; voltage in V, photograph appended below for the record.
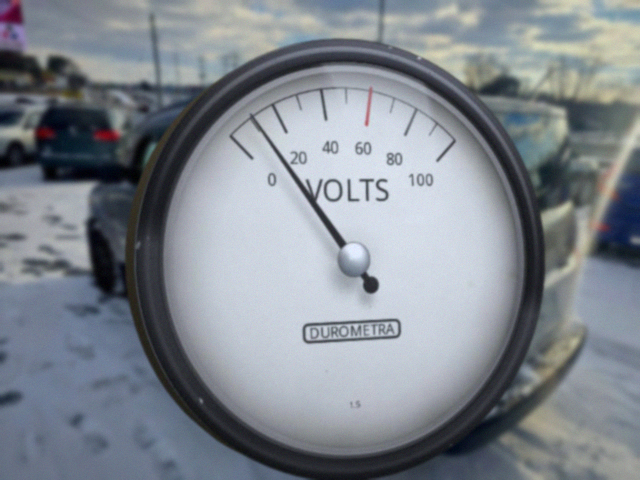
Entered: 10 V
